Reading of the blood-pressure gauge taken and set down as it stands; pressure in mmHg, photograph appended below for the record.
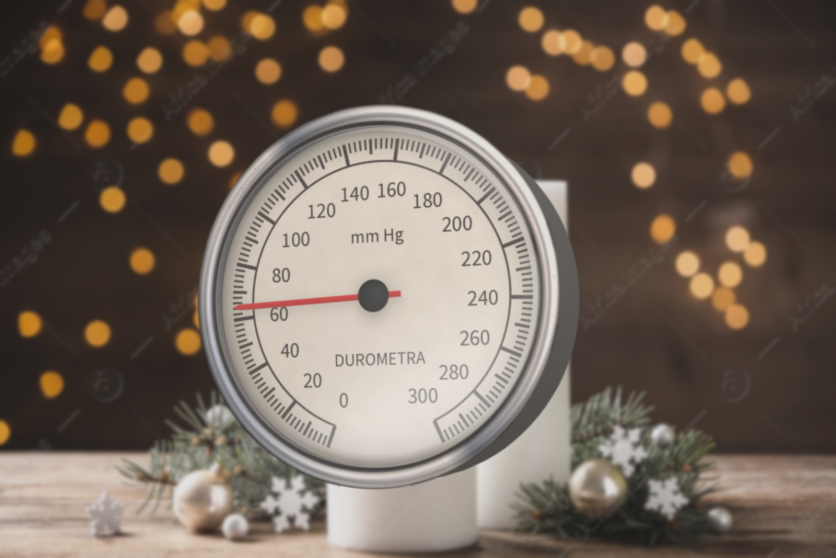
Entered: 64 mmHg
